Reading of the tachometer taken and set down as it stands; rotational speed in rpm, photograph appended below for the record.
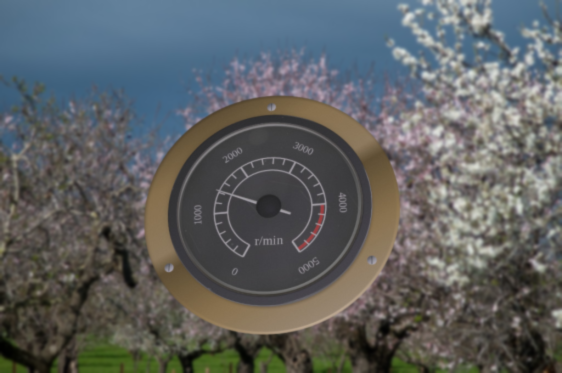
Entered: 1400 rpm
